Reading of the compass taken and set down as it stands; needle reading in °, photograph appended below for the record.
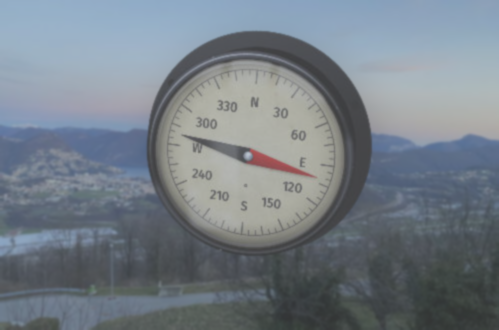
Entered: 100 °
